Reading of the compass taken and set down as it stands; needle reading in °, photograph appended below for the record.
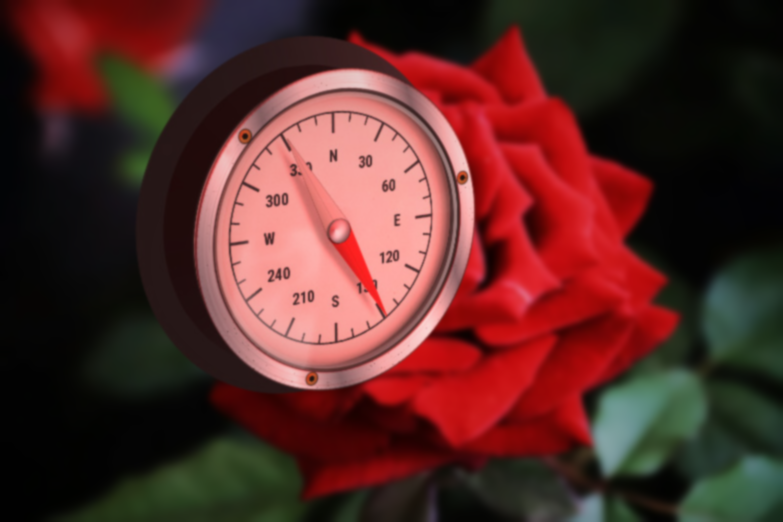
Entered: 150 °
